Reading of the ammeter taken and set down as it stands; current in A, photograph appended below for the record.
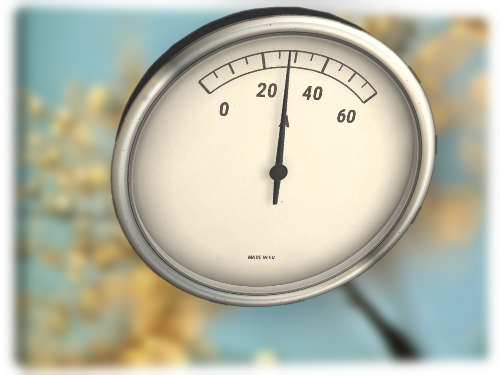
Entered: 27.5 A
